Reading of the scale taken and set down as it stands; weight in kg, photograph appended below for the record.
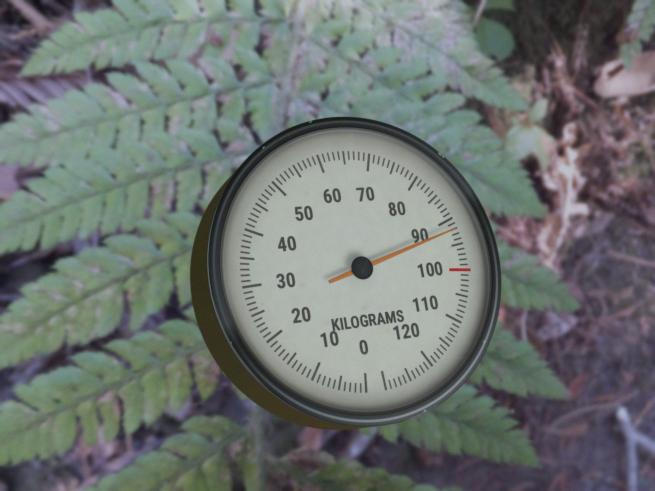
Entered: 92 kg
